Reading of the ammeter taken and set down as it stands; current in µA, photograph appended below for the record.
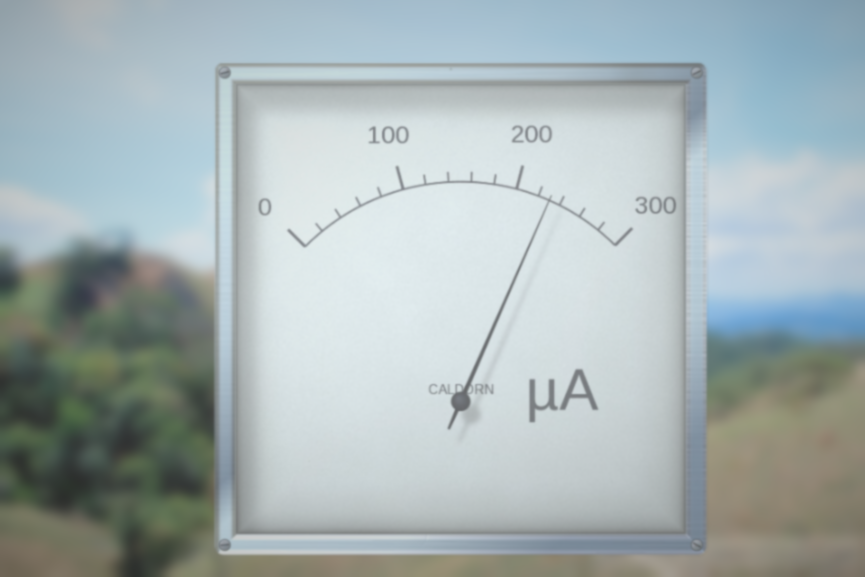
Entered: 230 µA
